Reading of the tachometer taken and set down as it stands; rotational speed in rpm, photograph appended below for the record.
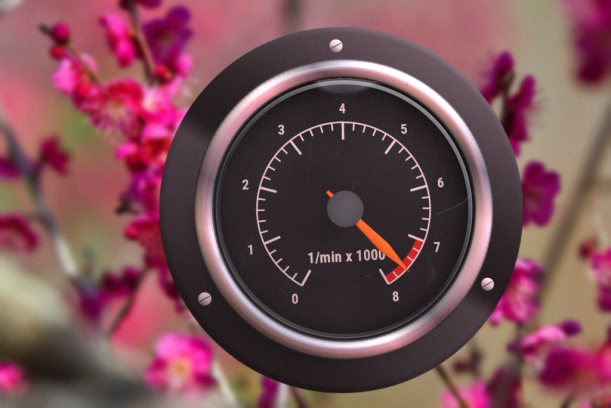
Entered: 7600 rpm
